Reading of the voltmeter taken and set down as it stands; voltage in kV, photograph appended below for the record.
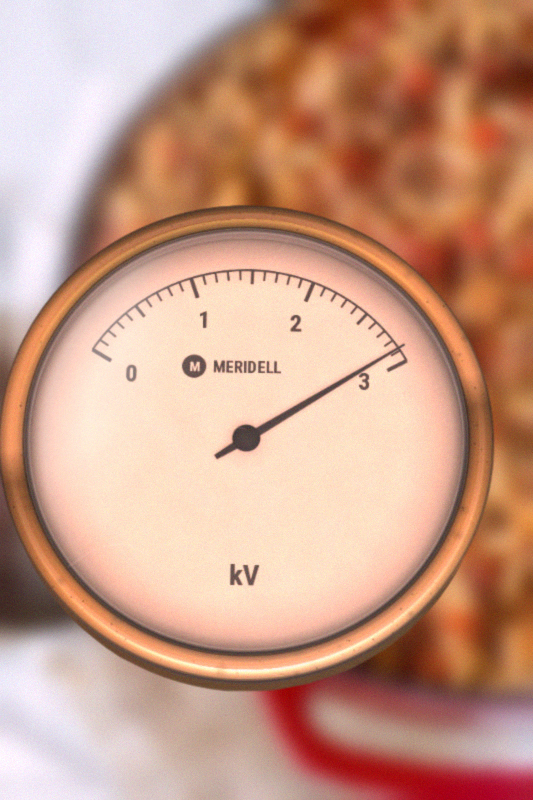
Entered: 2.9 kV
